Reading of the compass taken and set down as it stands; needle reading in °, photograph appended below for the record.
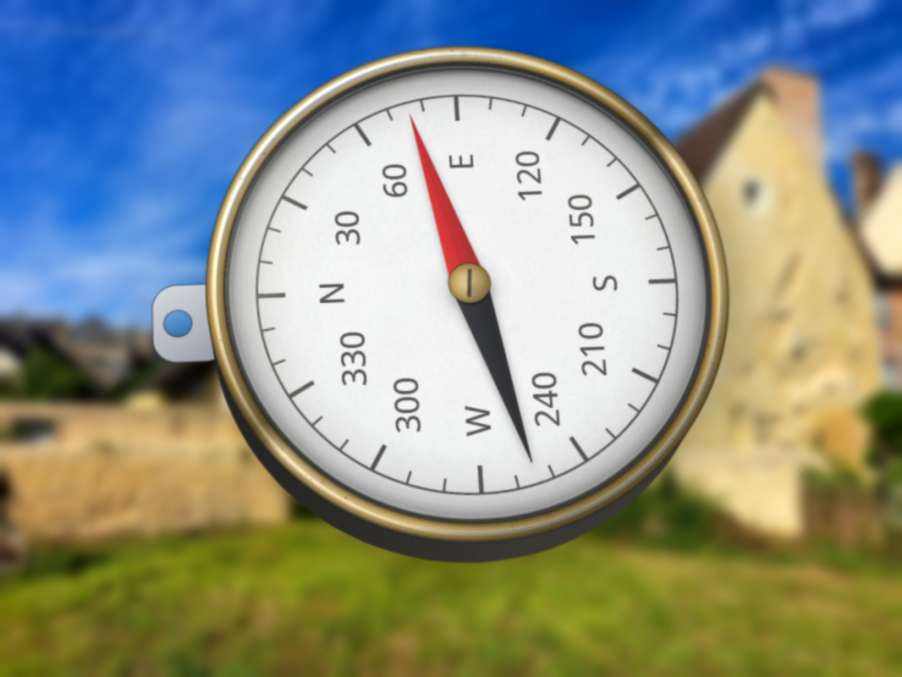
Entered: 75 °
